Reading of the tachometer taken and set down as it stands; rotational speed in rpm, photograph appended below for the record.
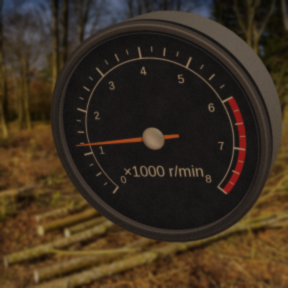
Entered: 1250 rpm
